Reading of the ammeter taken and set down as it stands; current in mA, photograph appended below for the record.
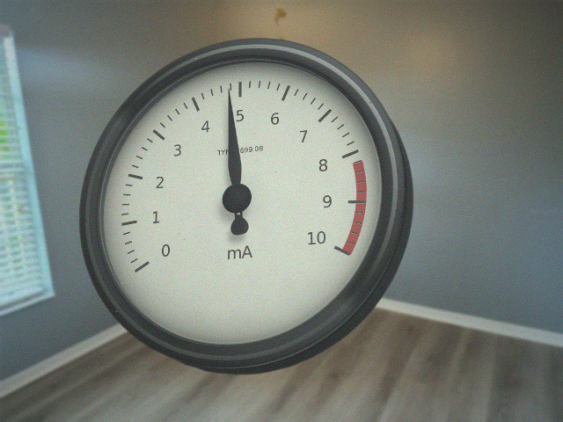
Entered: 4.8 mA
